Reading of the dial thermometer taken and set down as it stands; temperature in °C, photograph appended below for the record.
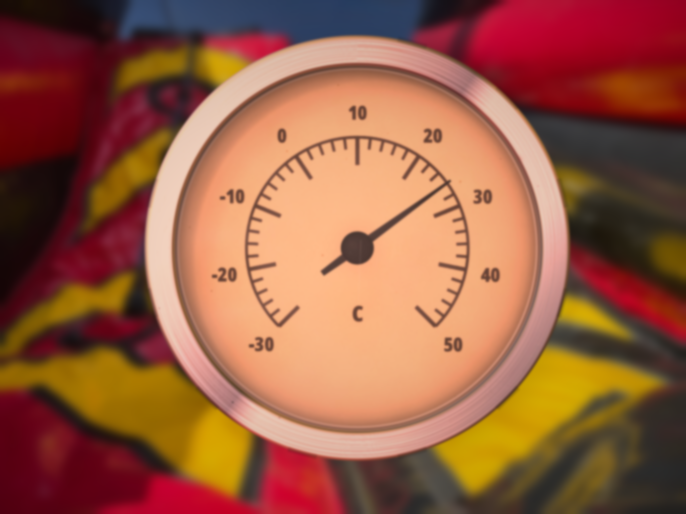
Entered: 26 °C
